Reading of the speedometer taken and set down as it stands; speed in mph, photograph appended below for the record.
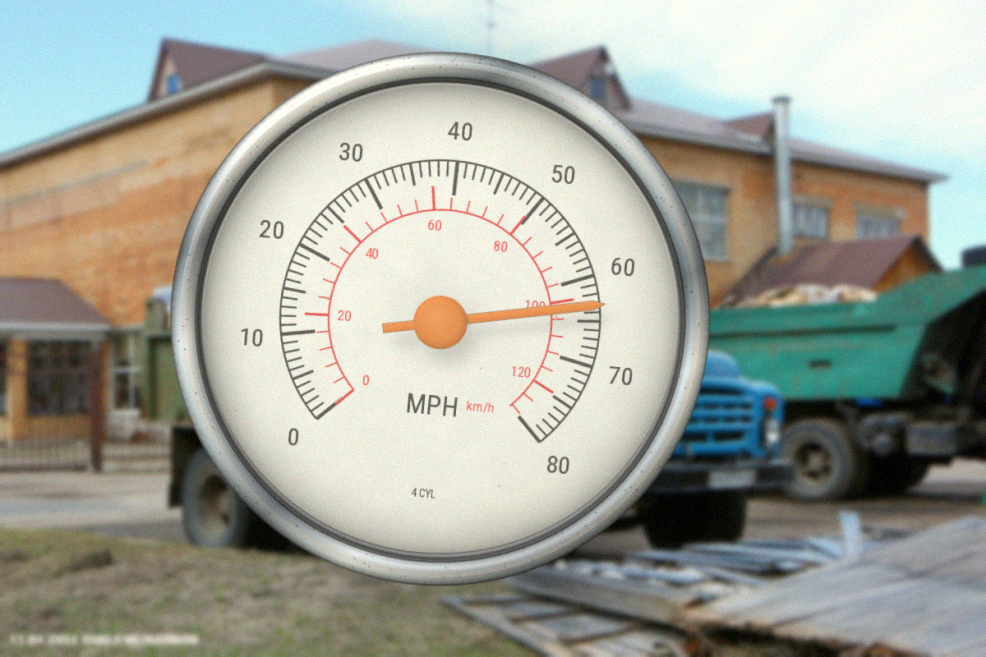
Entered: 63 mph
